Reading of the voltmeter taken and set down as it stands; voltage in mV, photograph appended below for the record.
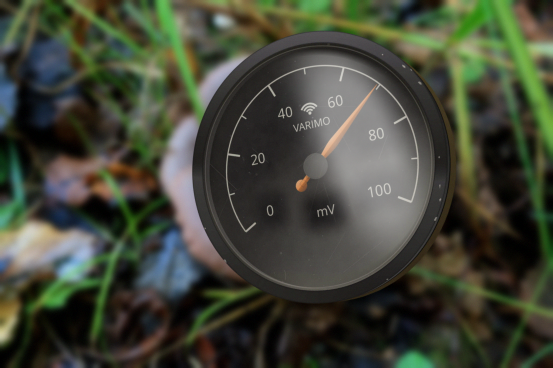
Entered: 70 mV
